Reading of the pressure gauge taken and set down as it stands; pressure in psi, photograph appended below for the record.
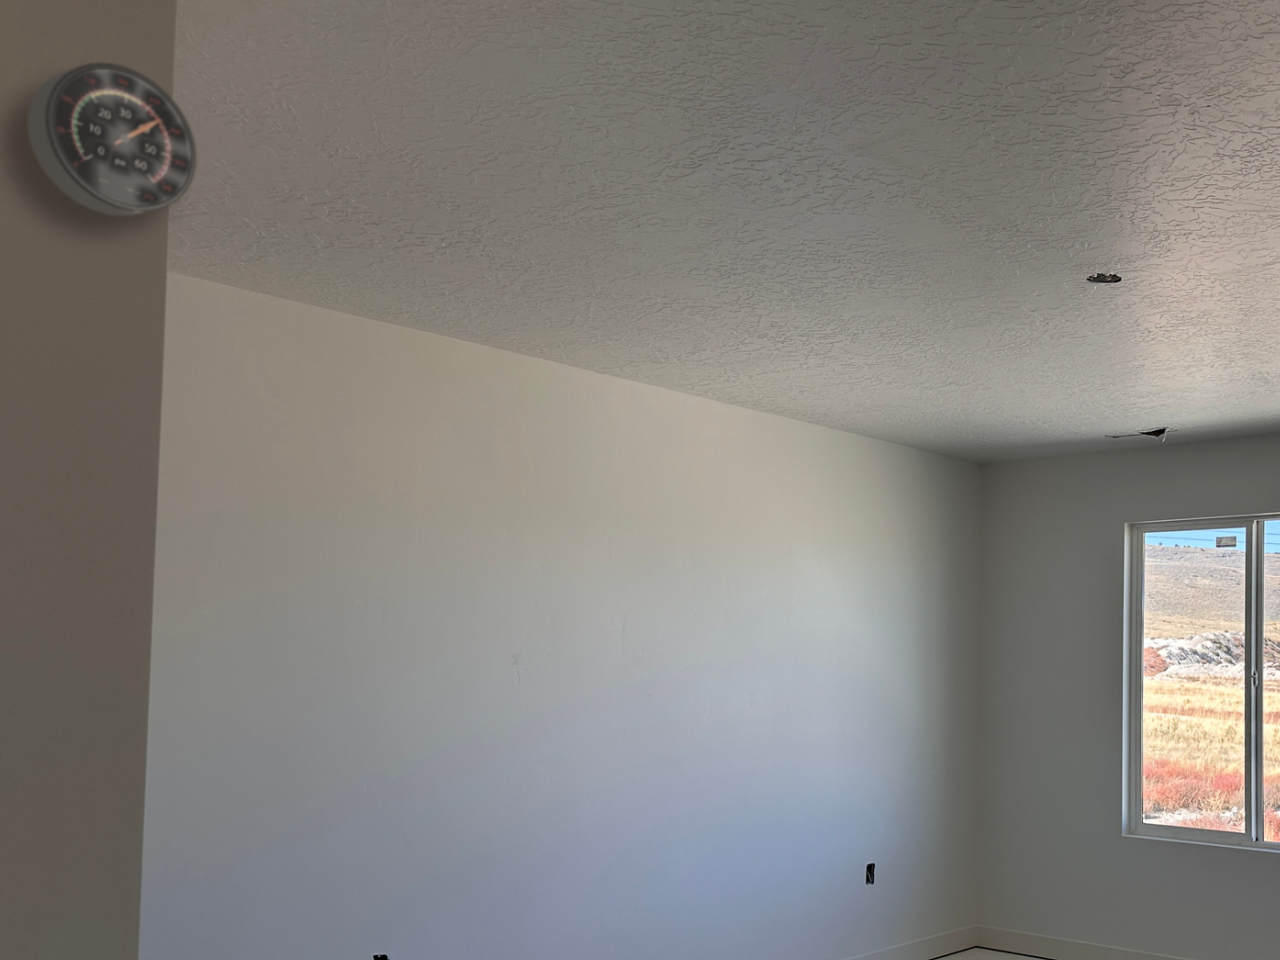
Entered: 40 psi
